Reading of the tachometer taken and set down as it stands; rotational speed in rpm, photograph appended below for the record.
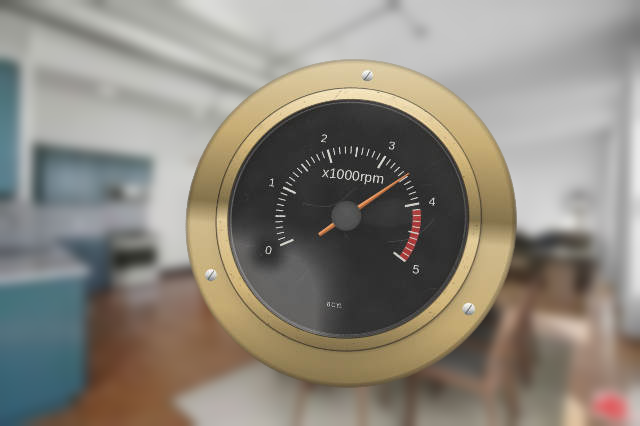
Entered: 3500 rpm
